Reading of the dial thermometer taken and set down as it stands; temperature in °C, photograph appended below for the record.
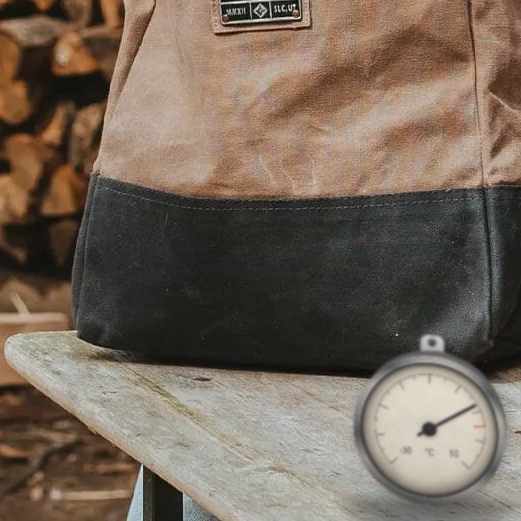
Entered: 27.5 °C
